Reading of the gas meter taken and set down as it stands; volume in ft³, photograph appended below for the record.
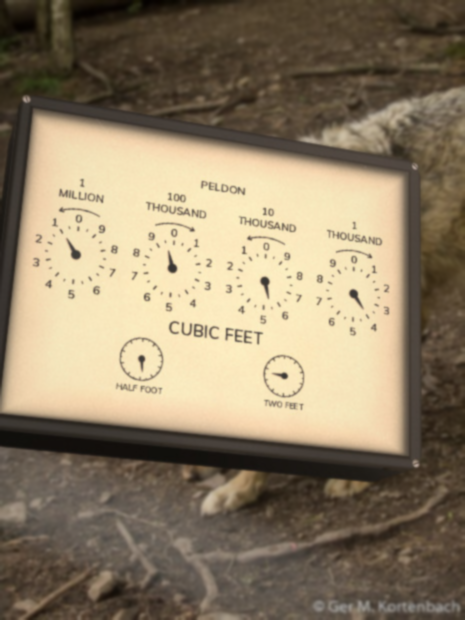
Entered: 95400 ft³
